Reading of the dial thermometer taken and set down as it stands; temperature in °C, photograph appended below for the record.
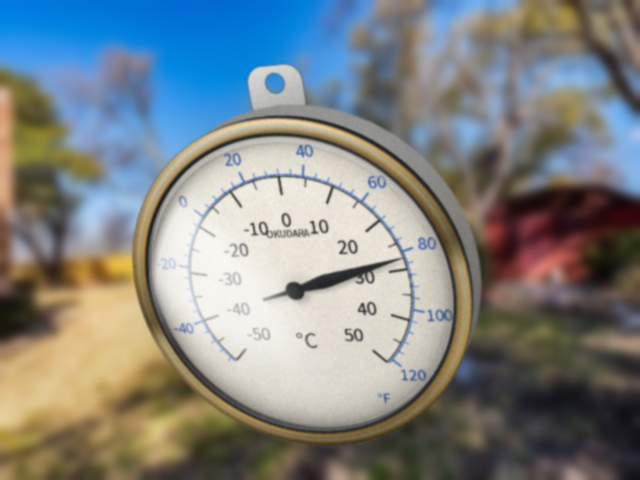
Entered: 27.5 °C
